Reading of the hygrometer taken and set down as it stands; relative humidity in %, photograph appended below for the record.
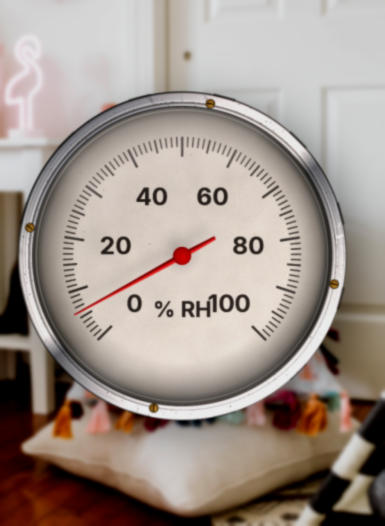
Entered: 6 %
